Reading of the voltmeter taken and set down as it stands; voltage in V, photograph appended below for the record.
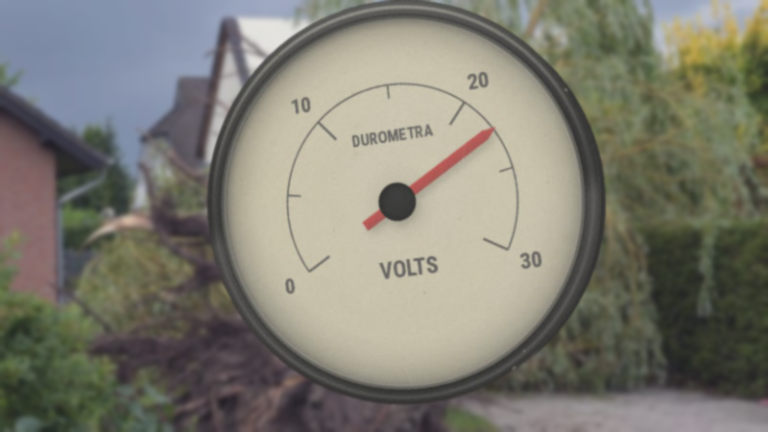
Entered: 22.5 V
